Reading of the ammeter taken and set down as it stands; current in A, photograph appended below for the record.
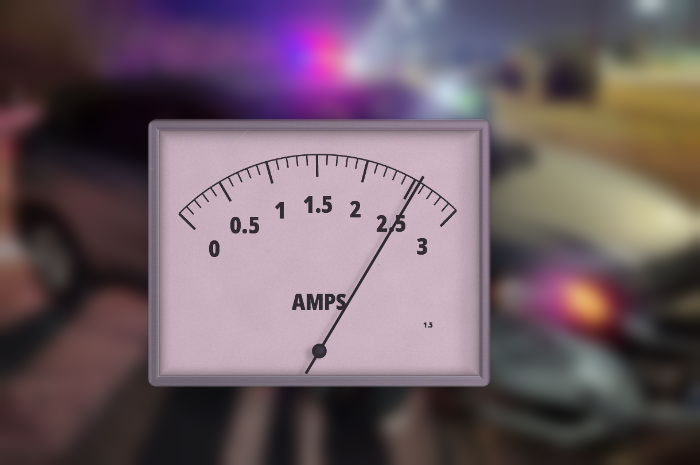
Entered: 2.55 A
